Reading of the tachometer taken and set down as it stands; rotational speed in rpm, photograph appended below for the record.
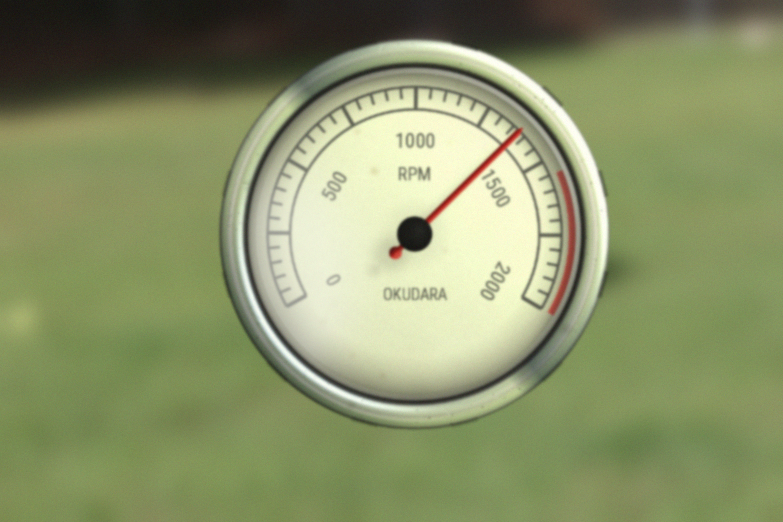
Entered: 1375 rpm
